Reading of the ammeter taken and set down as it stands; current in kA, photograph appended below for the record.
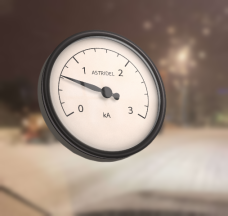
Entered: 0.6 kA
